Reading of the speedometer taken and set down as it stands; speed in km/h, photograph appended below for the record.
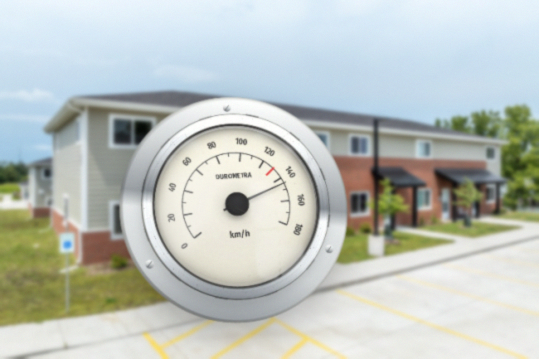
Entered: 145 km/h
